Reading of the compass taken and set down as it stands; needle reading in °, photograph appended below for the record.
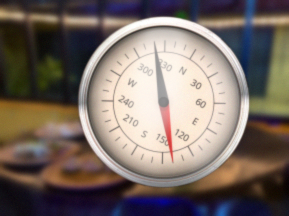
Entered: 140 °
